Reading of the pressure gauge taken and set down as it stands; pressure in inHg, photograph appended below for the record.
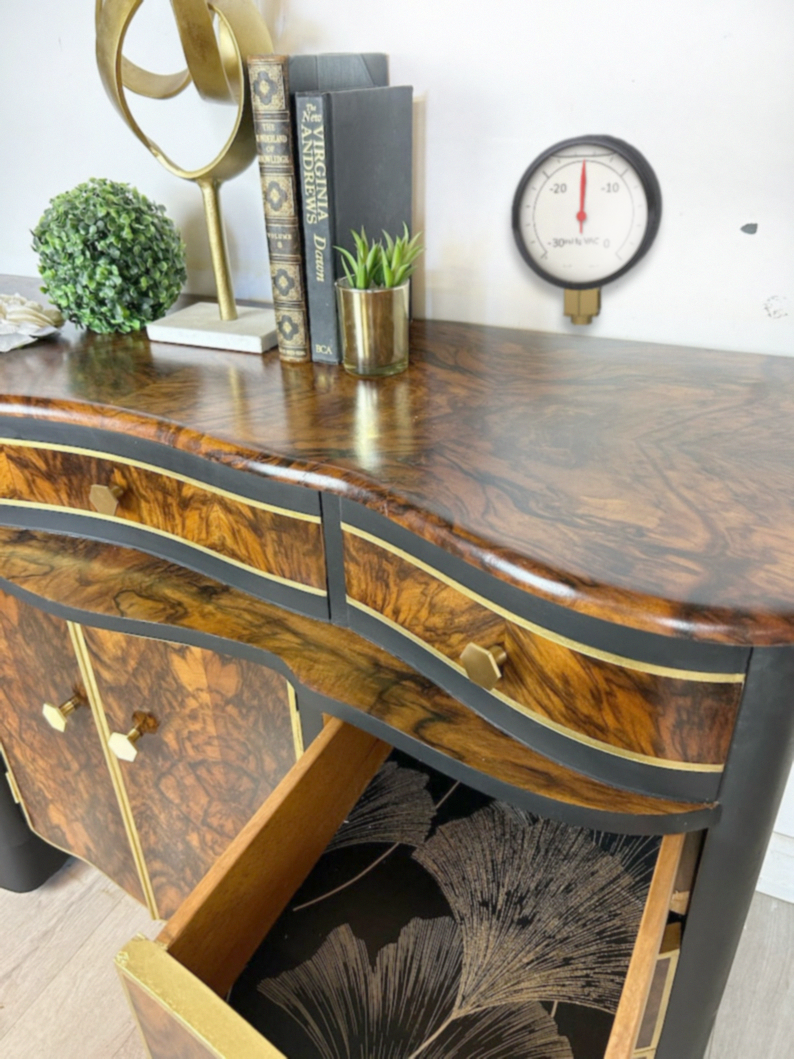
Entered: -15 inHg
